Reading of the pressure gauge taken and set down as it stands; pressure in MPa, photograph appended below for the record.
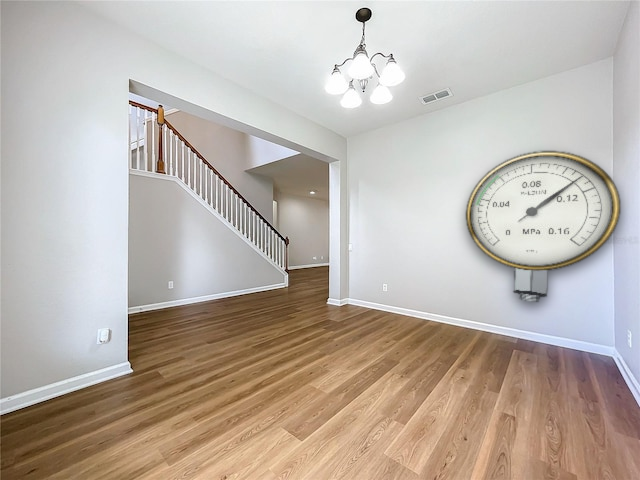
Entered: 0.11 MPa
